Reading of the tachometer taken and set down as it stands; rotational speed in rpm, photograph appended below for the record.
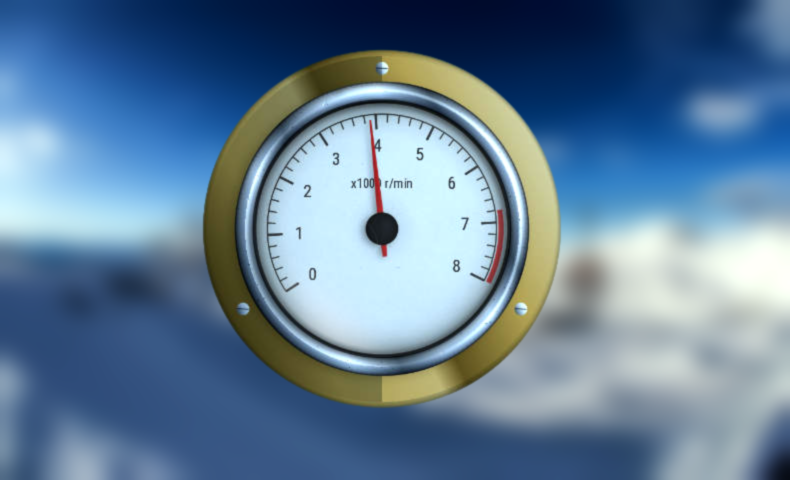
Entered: 3900 rpm
